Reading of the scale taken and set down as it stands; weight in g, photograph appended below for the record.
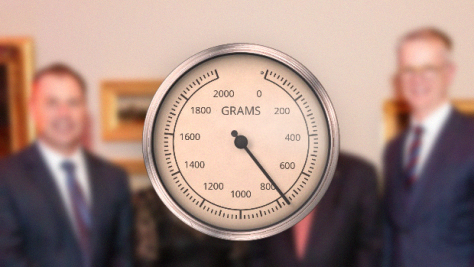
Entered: 760 g
